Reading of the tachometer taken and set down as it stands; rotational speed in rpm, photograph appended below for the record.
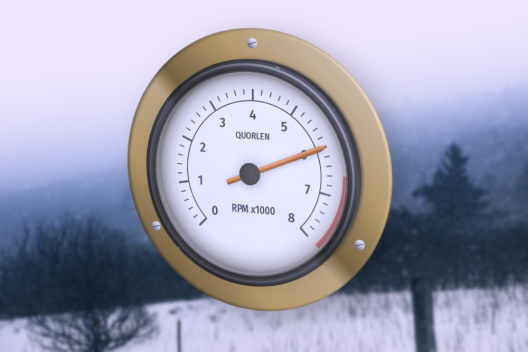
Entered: 6000 rpm
